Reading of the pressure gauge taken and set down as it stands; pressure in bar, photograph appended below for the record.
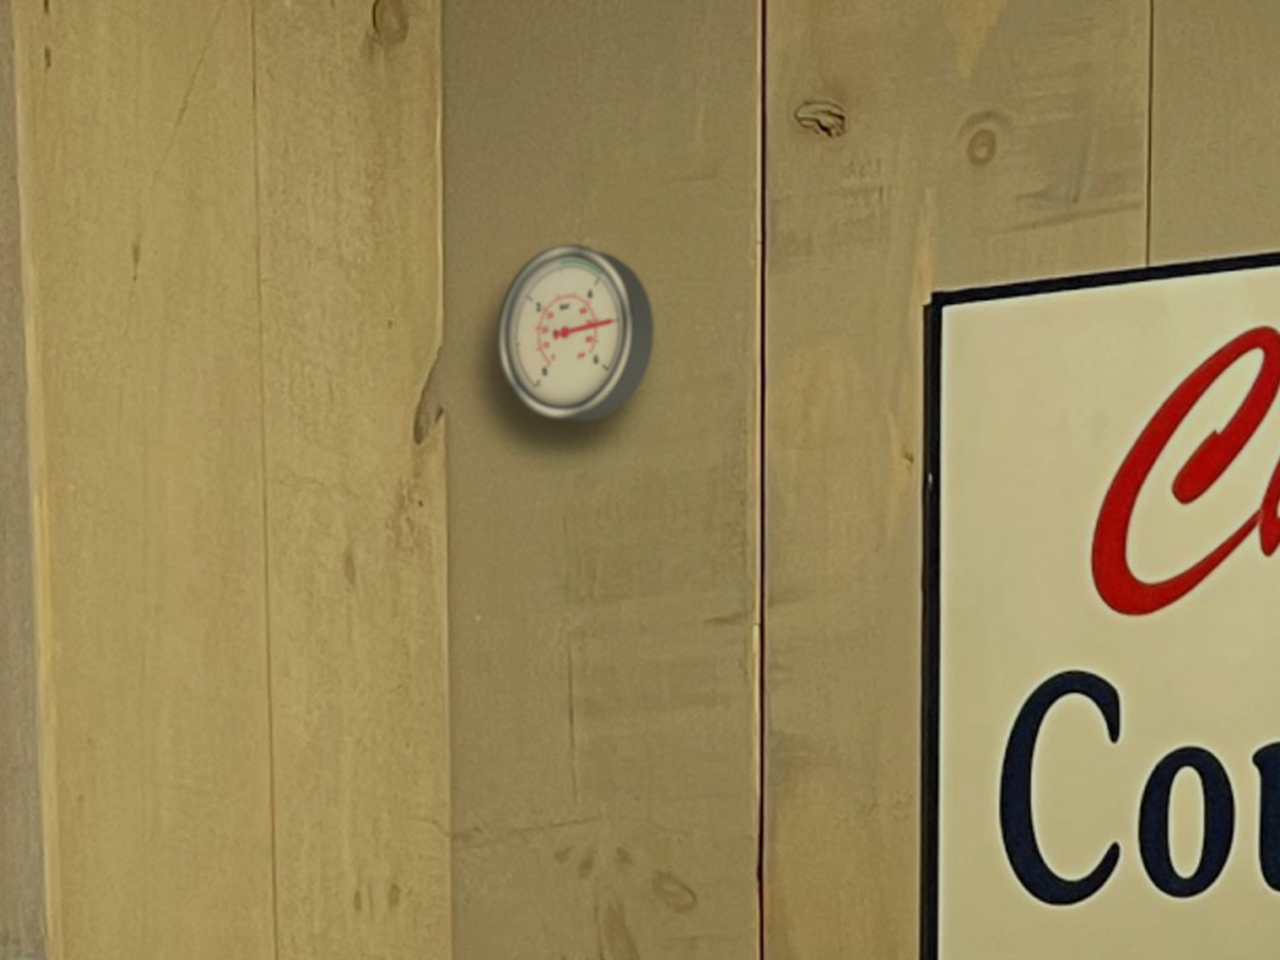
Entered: 5 bar
